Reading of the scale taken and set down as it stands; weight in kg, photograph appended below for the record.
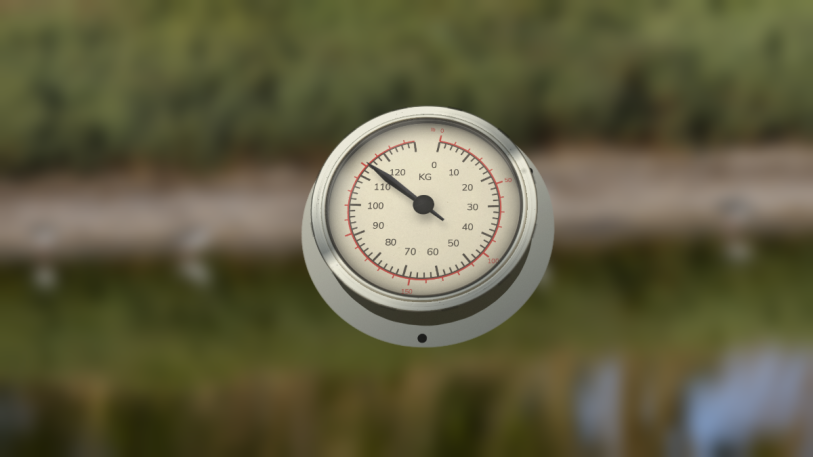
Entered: 114 kg
